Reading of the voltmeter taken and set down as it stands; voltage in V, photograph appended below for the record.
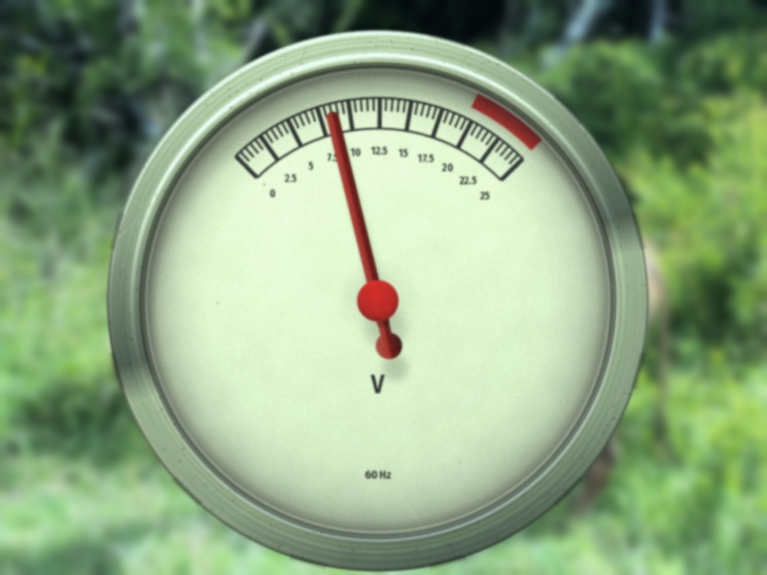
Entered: 8.5 V
